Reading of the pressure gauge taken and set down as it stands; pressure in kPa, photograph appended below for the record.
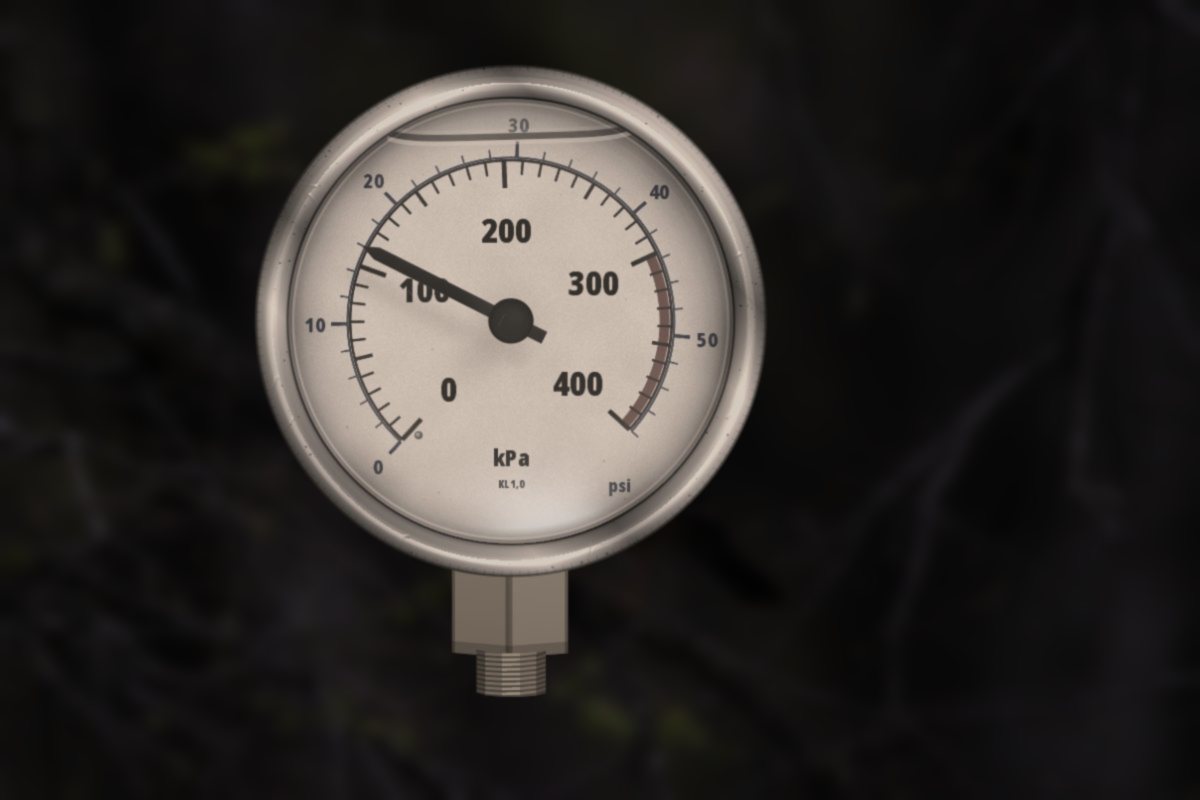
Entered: 110 kPa
